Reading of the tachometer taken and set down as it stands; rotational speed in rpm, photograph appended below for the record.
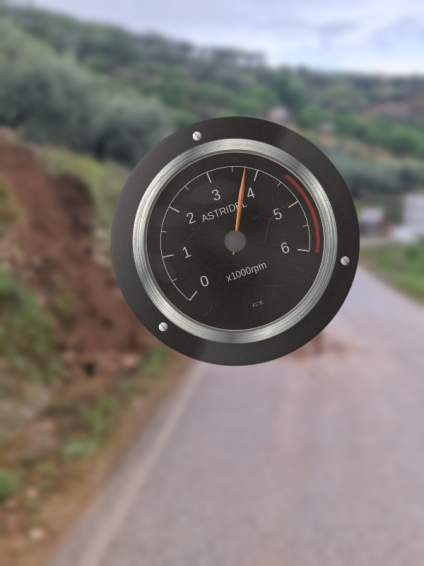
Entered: 3750 rpm
